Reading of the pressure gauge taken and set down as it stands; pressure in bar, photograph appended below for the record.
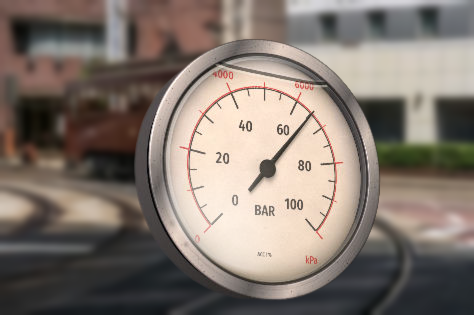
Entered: 65 bar
